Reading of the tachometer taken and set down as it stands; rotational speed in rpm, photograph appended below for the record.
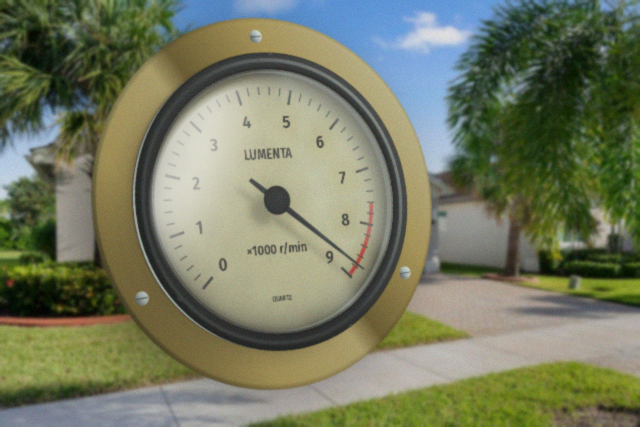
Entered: 8800 rpm
